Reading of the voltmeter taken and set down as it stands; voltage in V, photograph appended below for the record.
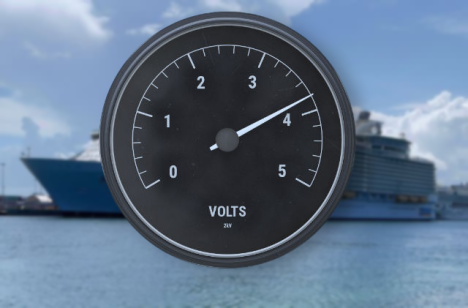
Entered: 3.8 V
